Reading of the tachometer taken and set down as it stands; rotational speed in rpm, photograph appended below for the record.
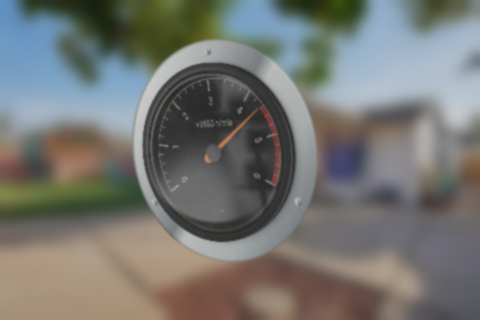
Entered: 4400 rpm
